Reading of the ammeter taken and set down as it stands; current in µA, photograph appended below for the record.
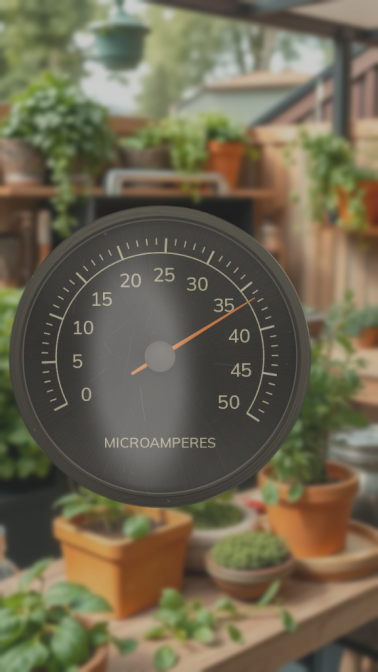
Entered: 36.5 µA
